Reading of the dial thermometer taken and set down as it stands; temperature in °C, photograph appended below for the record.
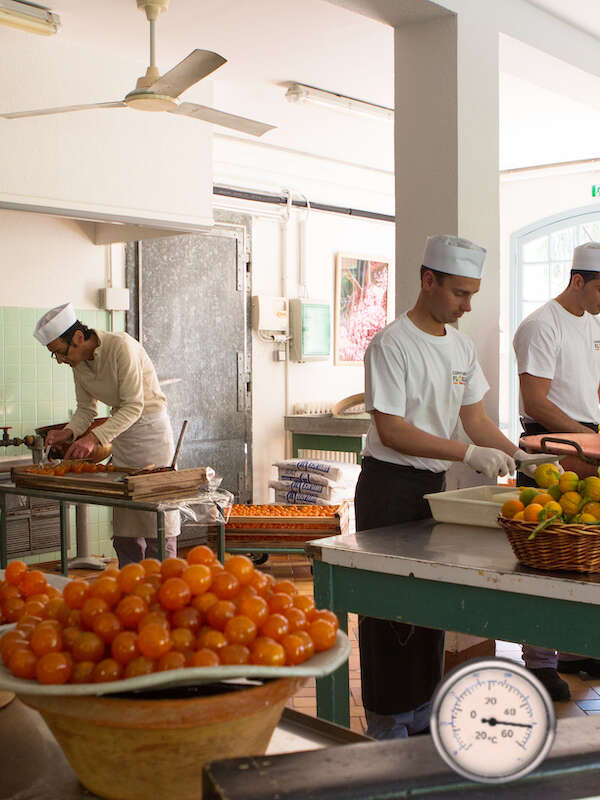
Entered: 50 °C
